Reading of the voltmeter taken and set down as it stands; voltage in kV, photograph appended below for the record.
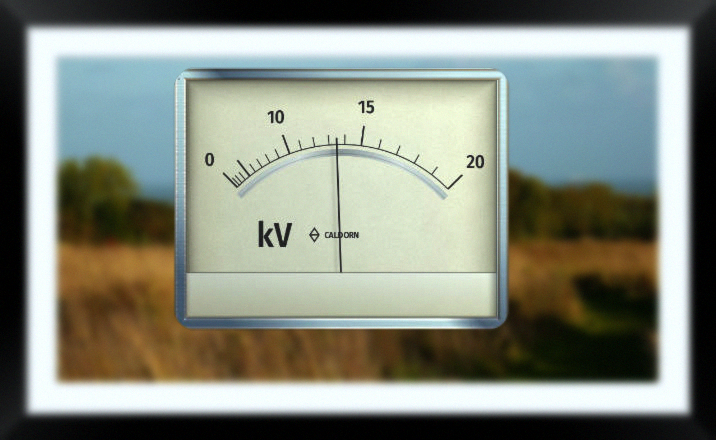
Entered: 13.5 kV
